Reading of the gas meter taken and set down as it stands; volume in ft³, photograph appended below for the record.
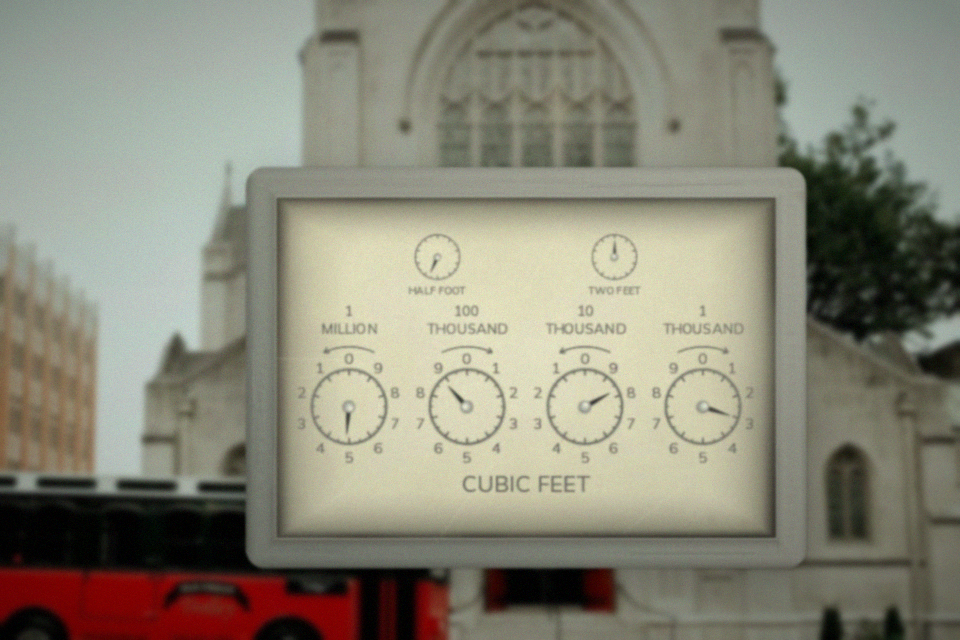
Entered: 488300 ft³
